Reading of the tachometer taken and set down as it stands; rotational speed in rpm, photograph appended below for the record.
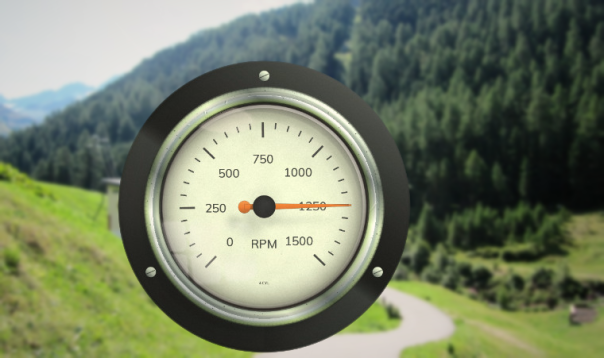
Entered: 1250 rpm
